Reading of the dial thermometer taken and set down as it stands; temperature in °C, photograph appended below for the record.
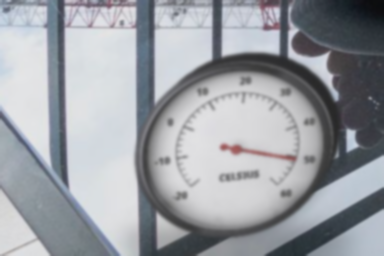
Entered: 50 °C
